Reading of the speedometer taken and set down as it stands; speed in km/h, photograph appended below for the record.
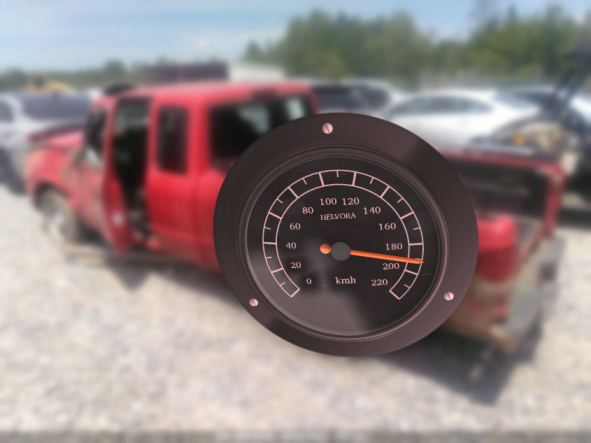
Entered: 190 km/h
